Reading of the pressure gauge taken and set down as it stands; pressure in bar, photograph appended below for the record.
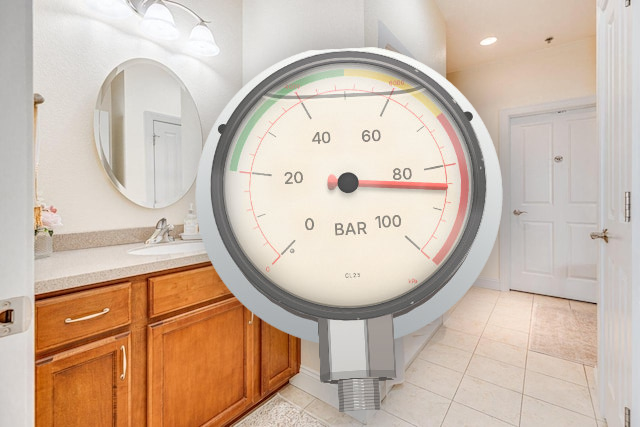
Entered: 85 bar
